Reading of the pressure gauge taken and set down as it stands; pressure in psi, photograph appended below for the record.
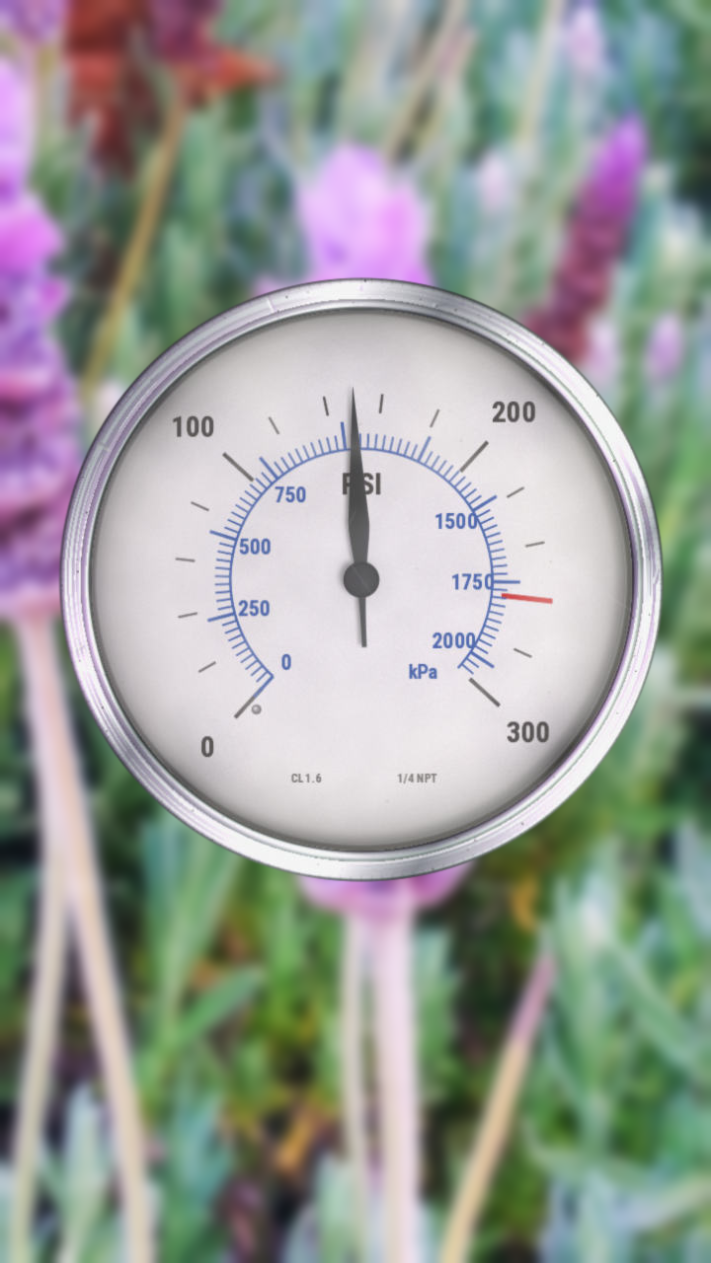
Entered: 150 psi
